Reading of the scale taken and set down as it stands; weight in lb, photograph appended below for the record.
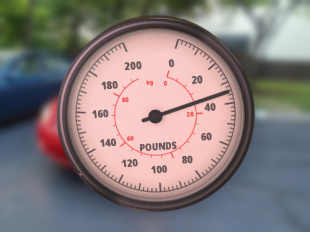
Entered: 34 lb
